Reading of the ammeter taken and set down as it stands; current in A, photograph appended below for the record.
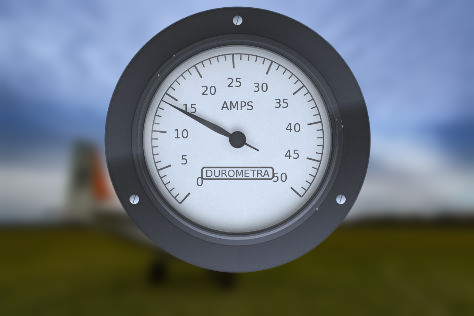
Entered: 14 A
